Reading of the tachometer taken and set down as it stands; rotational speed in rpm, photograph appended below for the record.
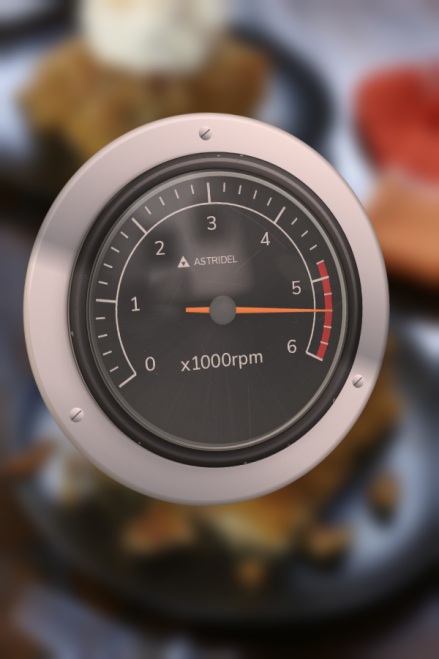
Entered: 5400 rpm
